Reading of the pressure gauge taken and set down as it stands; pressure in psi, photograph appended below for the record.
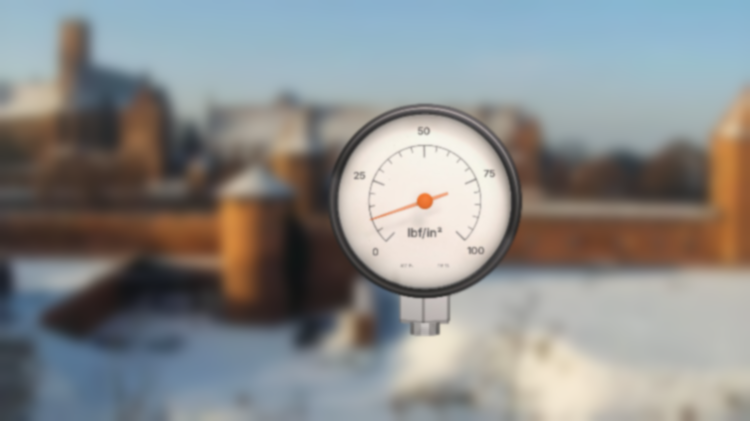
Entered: 10 psi
